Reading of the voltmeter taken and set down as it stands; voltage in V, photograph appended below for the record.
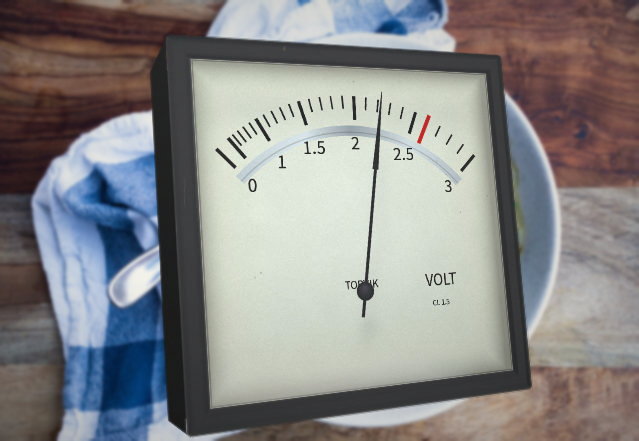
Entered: 2.2 V
